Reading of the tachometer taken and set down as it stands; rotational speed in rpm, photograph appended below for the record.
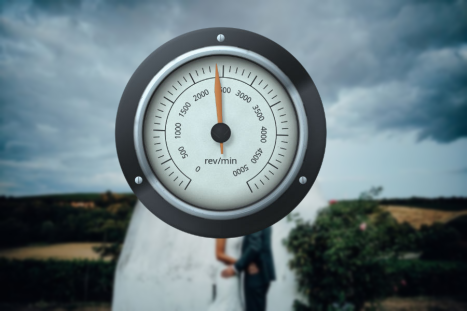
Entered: 2400 rpm
